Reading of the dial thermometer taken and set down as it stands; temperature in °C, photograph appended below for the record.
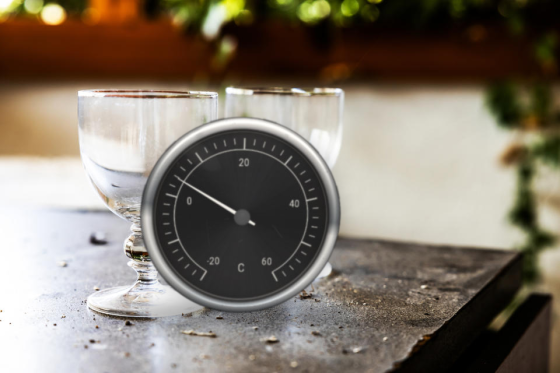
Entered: 4 °C
